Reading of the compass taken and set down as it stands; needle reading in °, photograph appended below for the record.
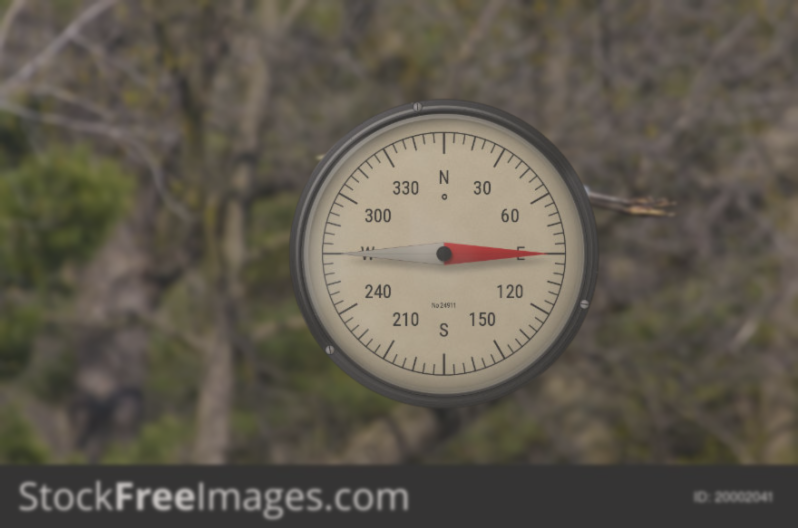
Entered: 90 °
